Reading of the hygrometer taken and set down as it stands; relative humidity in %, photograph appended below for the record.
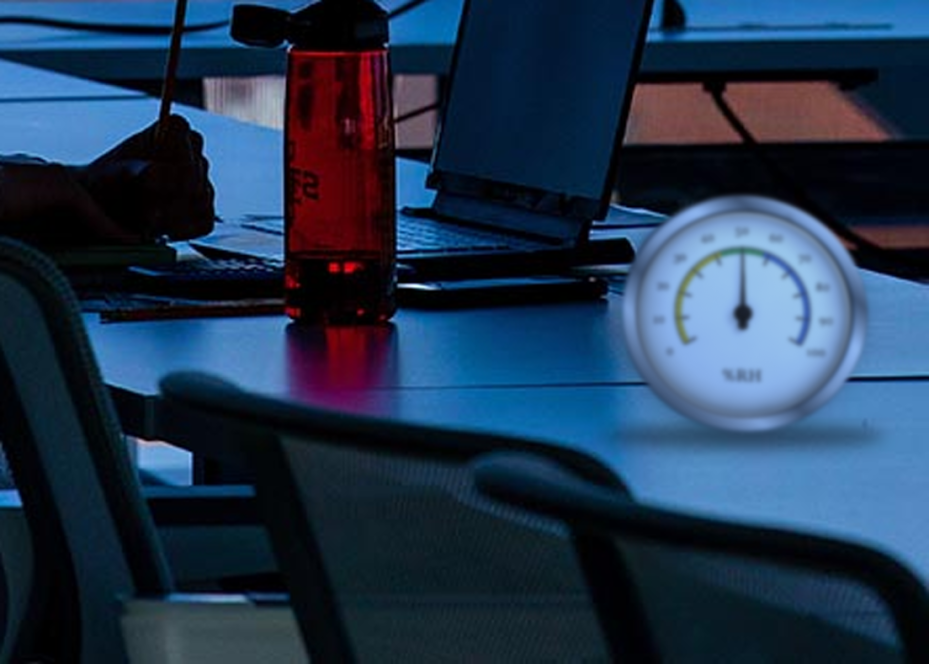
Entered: 50 %
